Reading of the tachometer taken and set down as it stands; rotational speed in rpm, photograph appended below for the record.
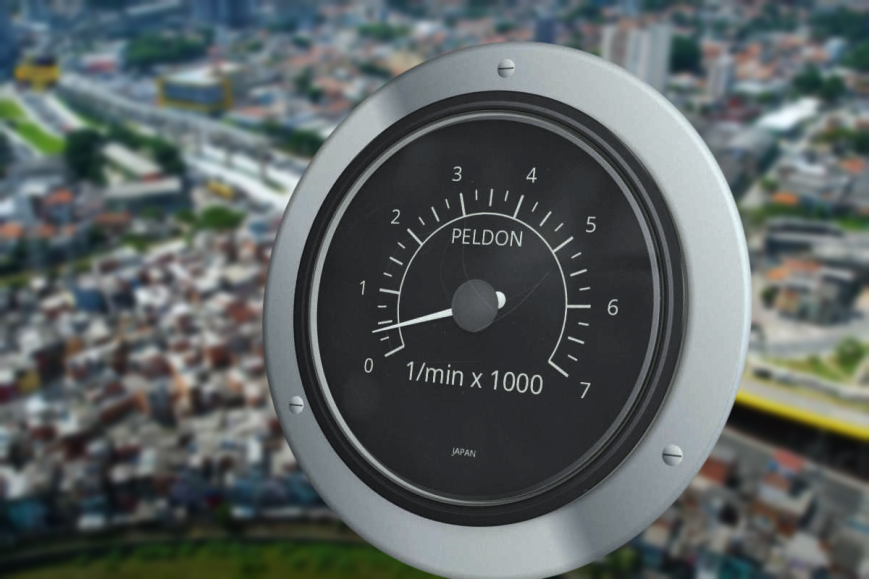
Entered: 375 rpm
